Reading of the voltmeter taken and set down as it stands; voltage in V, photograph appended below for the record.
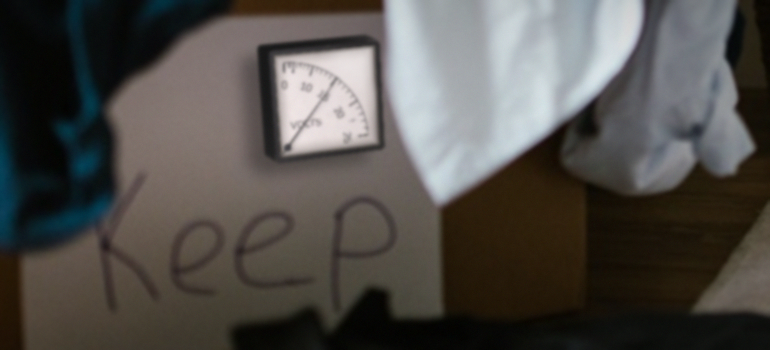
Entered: 15 V
